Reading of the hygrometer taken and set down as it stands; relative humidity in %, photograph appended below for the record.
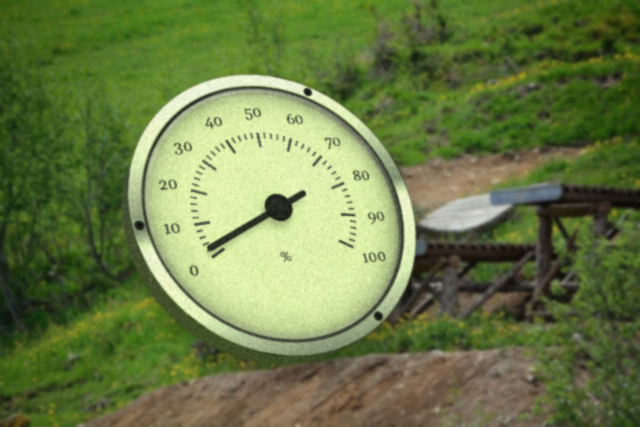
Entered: 2 %
